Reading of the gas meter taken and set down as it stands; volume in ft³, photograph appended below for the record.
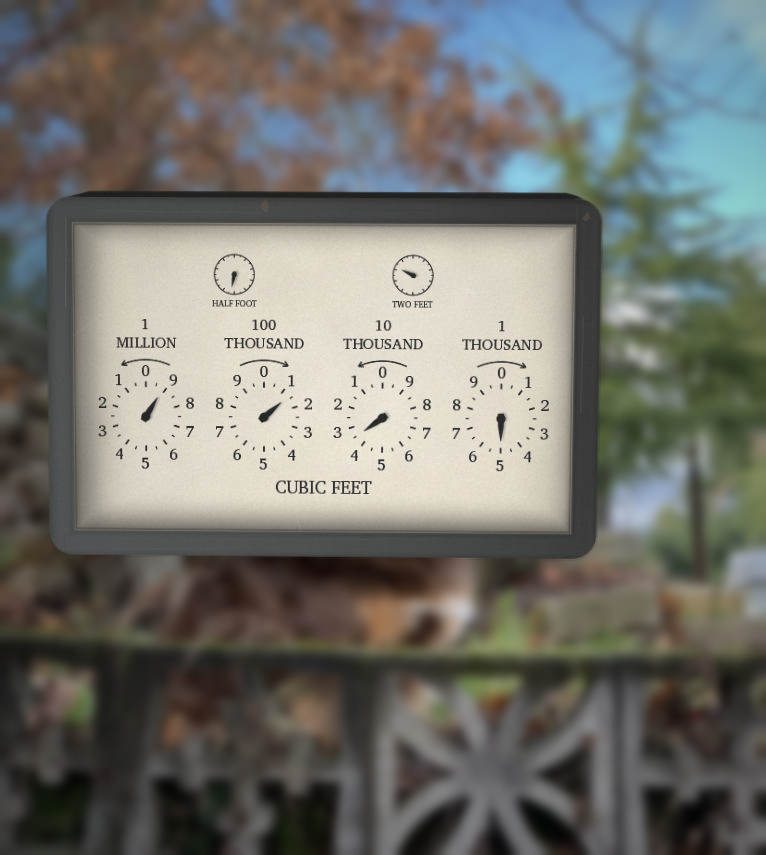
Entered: 913500 ft³
